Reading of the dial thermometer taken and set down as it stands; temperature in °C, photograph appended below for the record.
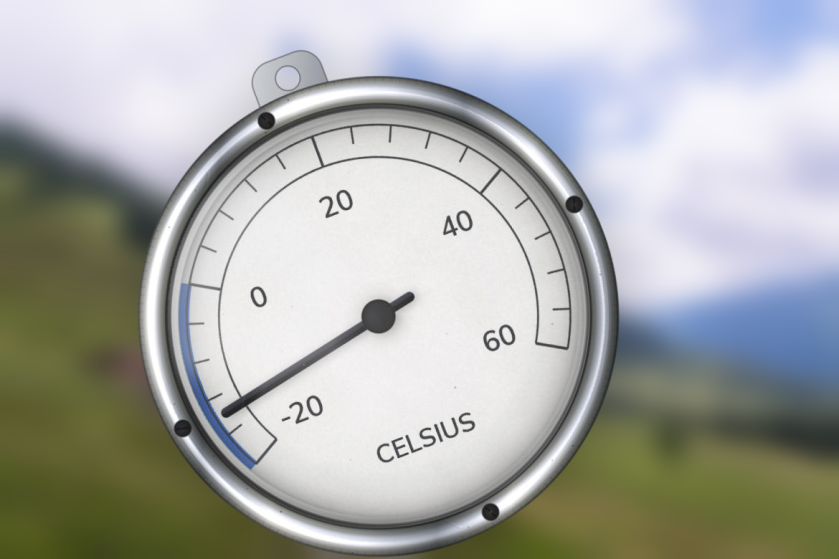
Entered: -14 °C
